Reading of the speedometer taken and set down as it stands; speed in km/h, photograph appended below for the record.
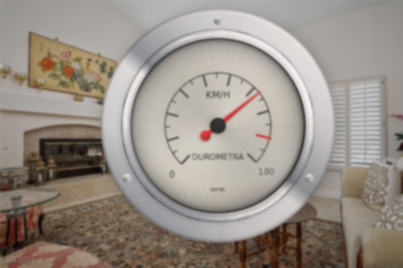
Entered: 125 km/h
